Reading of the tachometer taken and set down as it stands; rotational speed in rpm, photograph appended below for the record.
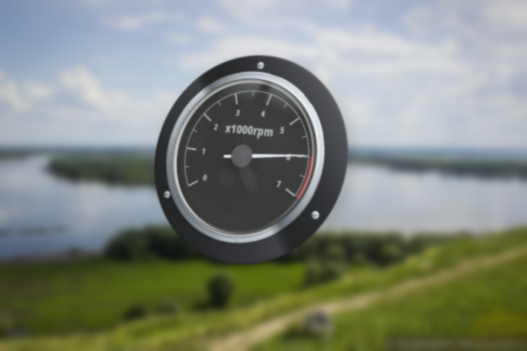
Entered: 6000 rpm
